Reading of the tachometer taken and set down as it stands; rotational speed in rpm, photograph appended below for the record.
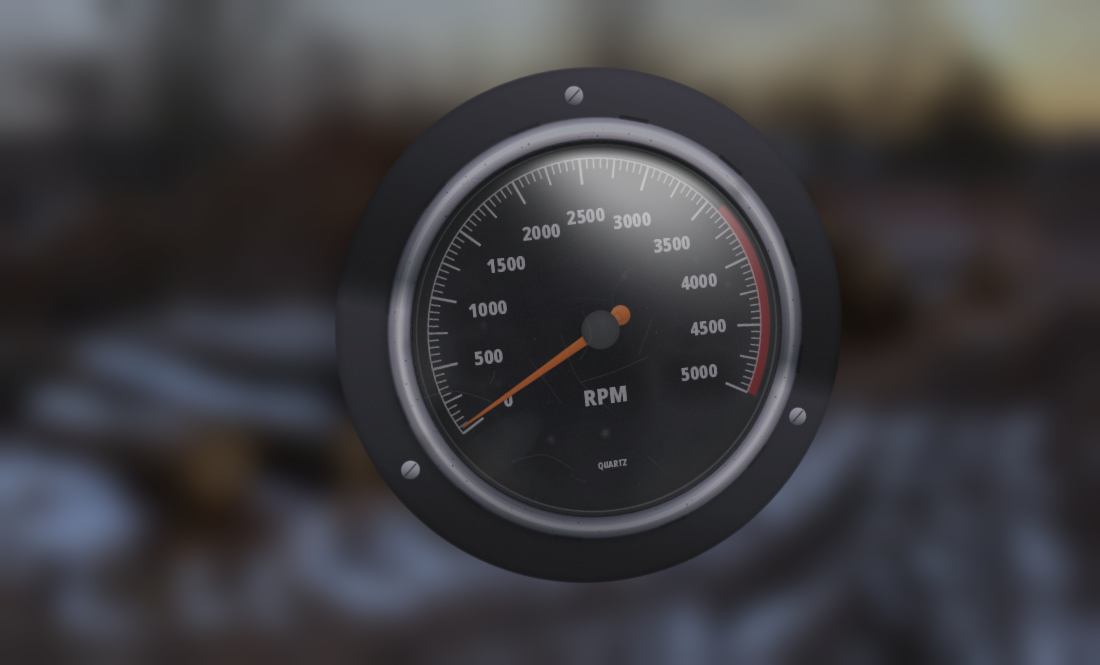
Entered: 50 rpm
